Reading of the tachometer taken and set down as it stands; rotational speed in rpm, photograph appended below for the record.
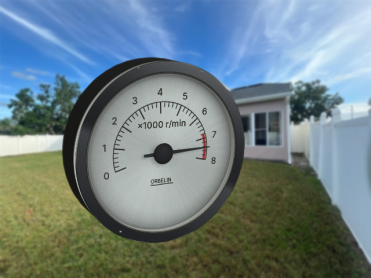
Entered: 7400 rpm
